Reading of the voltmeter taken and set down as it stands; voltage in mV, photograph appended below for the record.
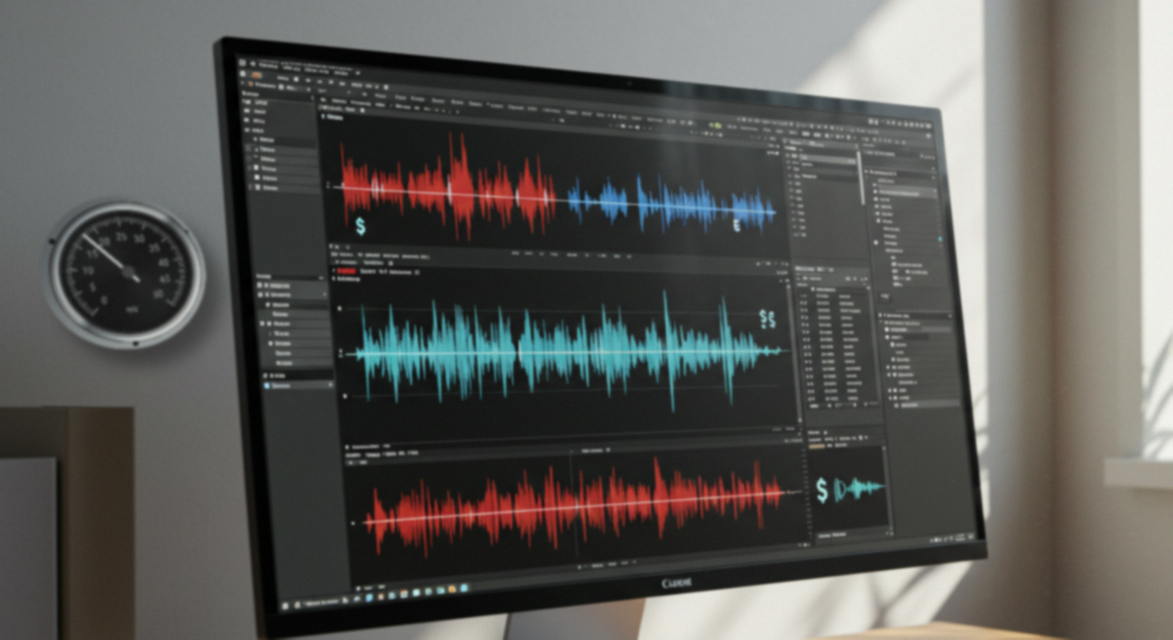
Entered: 17.5 mV
